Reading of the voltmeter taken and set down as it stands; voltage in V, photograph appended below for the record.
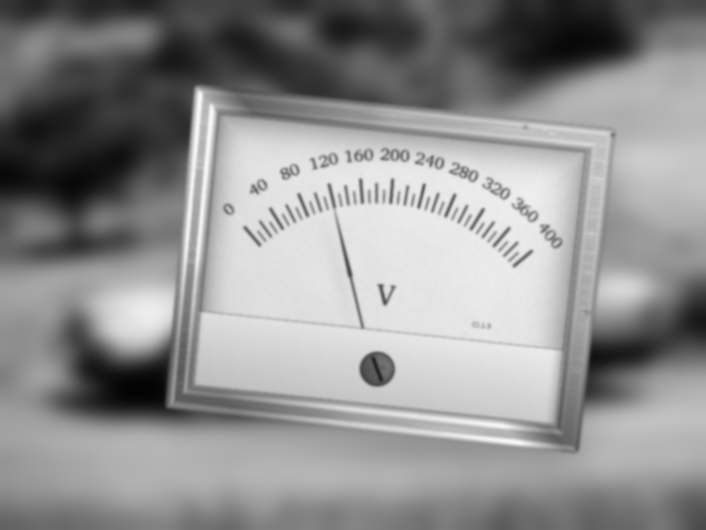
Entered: 120 V
